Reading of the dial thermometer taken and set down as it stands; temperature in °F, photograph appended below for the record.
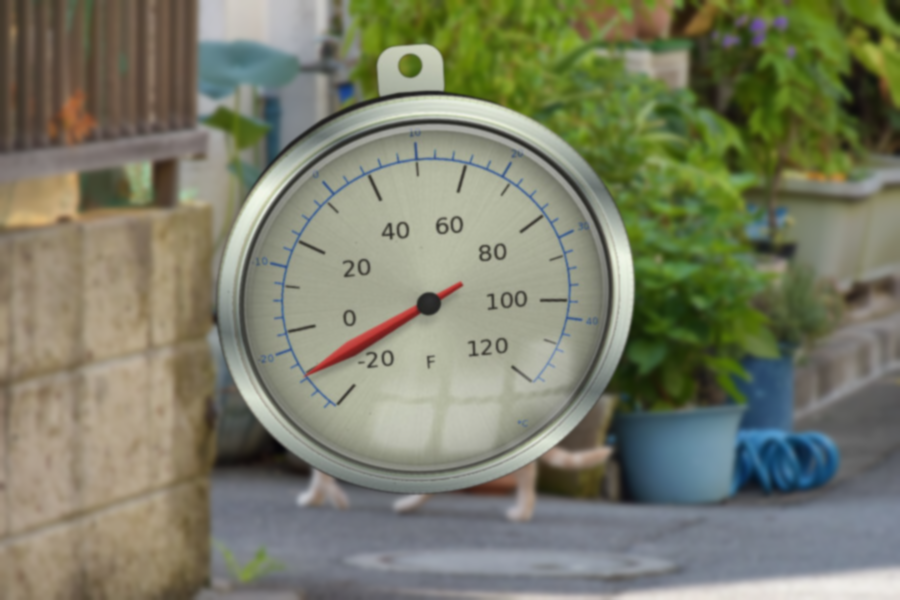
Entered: -10 °F
